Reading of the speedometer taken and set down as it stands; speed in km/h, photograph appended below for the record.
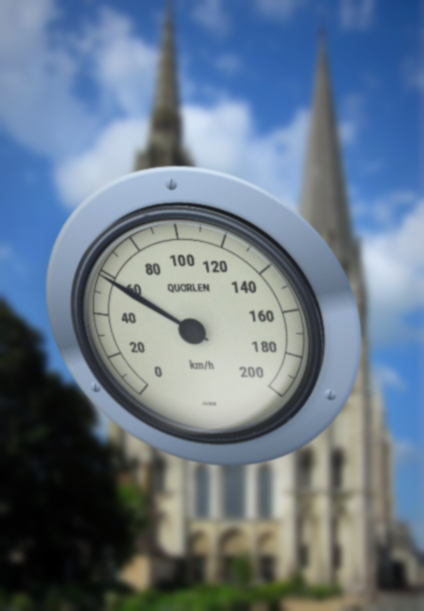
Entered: 60 km/h
